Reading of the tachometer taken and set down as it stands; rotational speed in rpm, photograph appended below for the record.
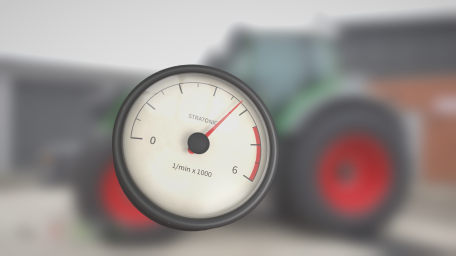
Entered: 3750 rpm
